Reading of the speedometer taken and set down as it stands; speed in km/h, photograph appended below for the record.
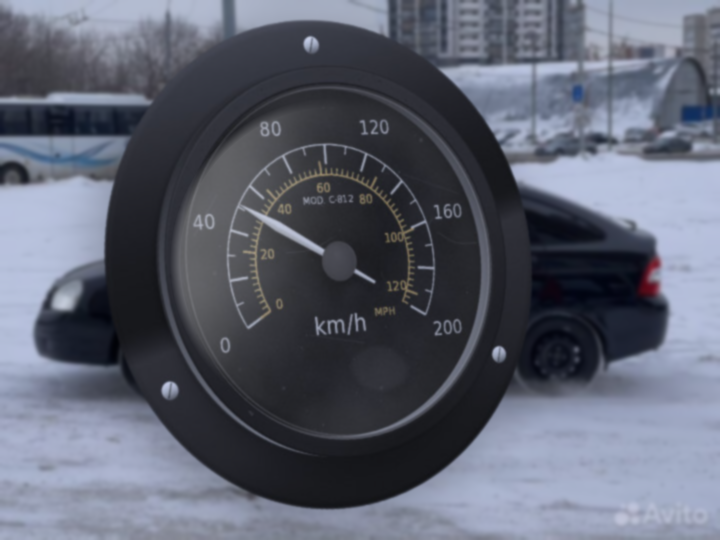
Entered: 50 km/h
